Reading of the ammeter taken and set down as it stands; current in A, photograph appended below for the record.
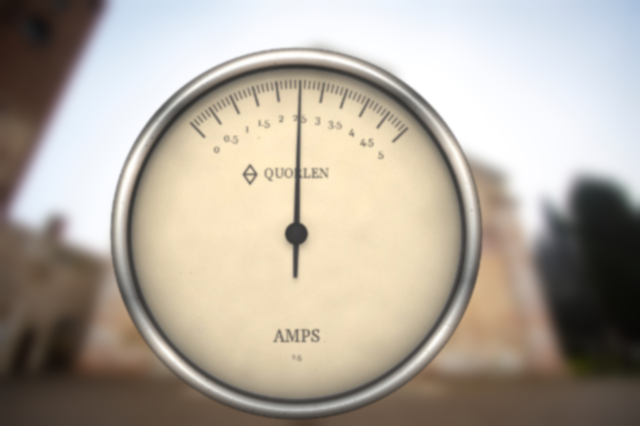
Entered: 2.5 A
